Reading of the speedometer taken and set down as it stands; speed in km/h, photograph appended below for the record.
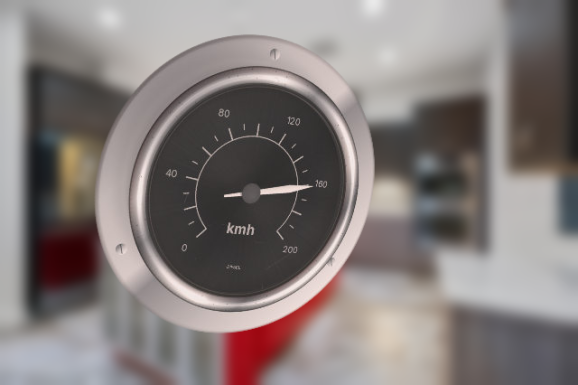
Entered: 160 km/h
